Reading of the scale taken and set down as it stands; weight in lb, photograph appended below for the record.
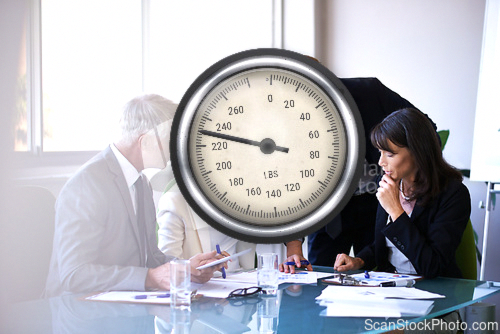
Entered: 230 lb
